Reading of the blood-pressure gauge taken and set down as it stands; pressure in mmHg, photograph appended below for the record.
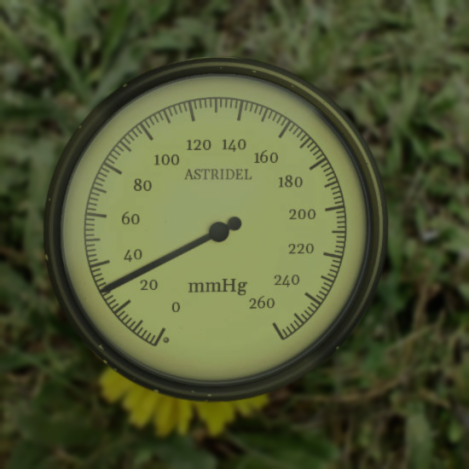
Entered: 30 mmHg
